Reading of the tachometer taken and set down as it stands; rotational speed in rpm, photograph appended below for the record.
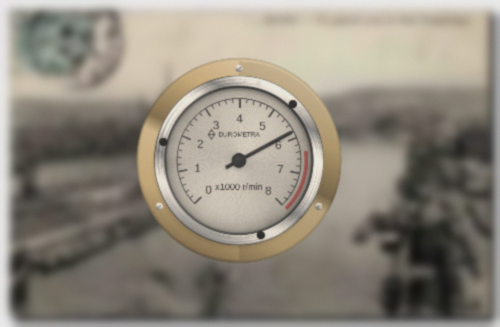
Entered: 5800 rpm
